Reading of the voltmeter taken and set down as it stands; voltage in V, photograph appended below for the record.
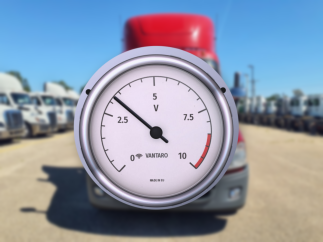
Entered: 3.25 V
